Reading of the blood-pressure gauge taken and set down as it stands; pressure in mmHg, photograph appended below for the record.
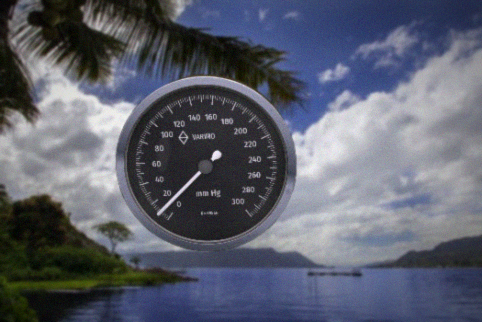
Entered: 10 mmHg
